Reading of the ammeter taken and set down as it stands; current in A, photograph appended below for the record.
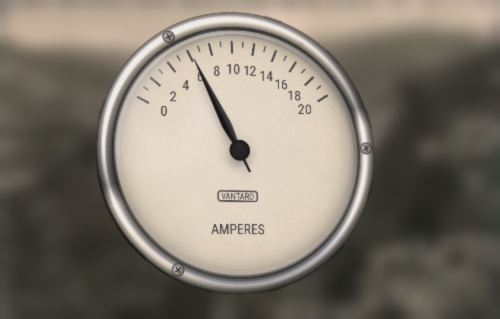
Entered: 6 A
